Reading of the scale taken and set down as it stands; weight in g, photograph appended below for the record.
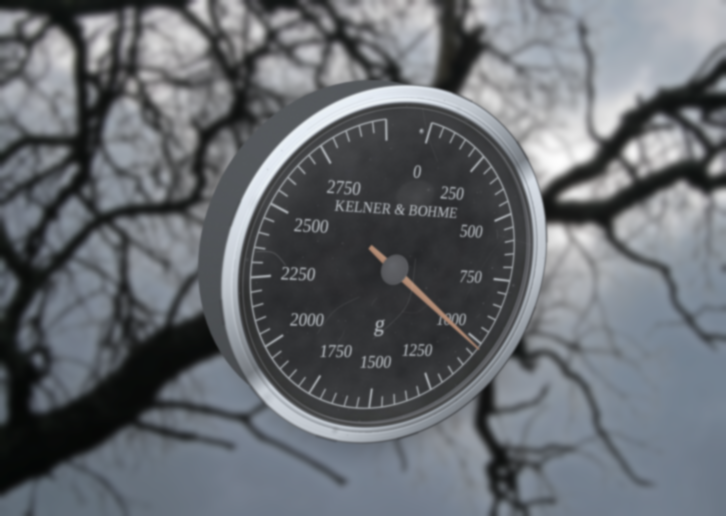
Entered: 1025 g
